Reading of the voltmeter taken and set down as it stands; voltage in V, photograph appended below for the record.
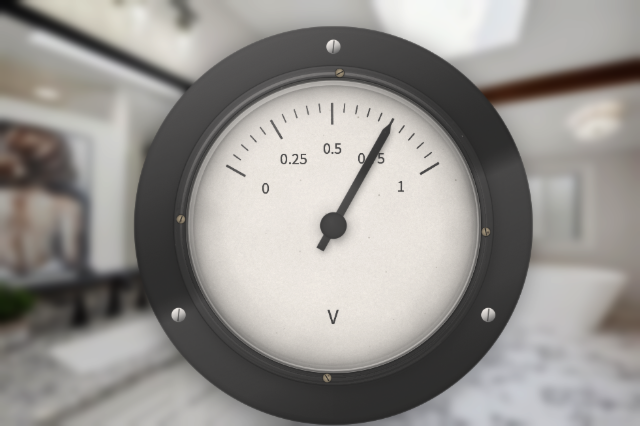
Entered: 0.75 V
